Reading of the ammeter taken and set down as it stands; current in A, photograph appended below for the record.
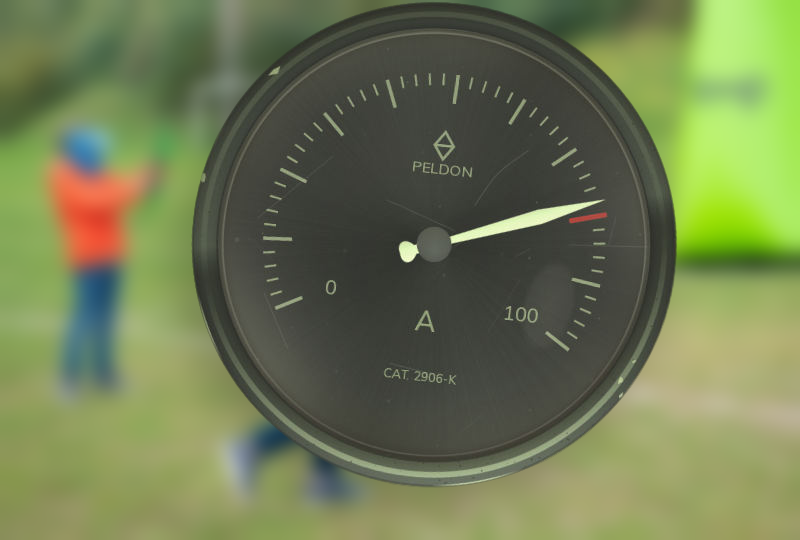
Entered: 78 A
